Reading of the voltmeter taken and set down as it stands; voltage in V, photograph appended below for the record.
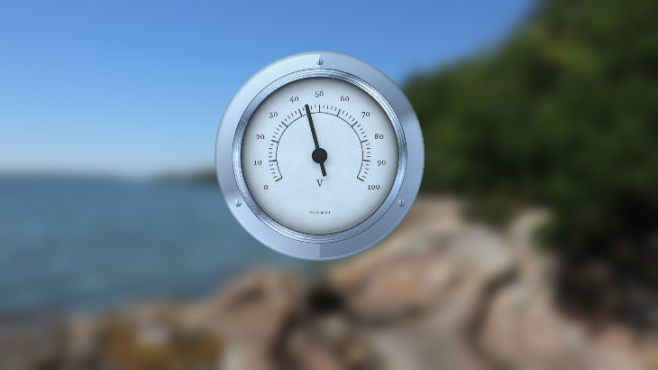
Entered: 44 V
